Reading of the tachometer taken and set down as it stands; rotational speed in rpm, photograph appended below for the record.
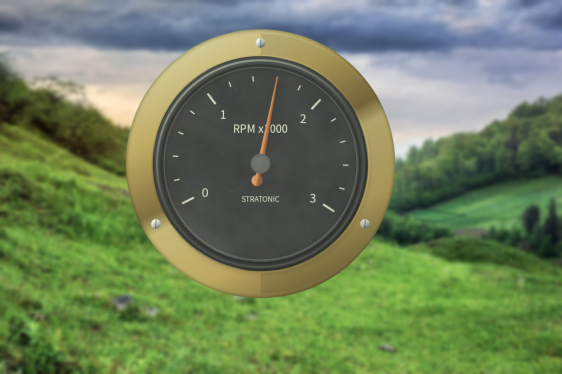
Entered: 1600 rpm
